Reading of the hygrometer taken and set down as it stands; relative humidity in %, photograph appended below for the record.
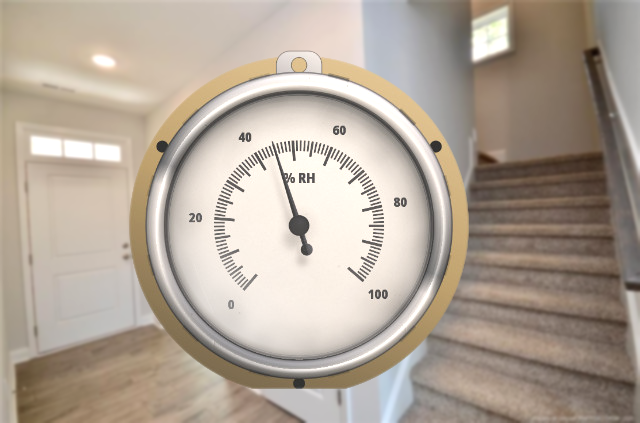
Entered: 45 %
